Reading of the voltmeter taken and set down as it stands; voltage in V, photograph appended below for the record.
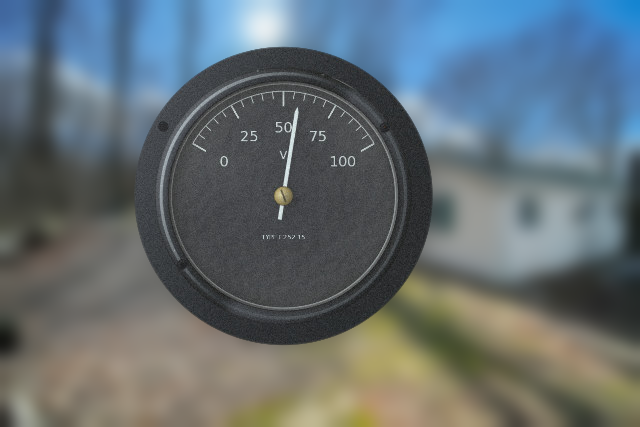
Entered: 57.5 V
